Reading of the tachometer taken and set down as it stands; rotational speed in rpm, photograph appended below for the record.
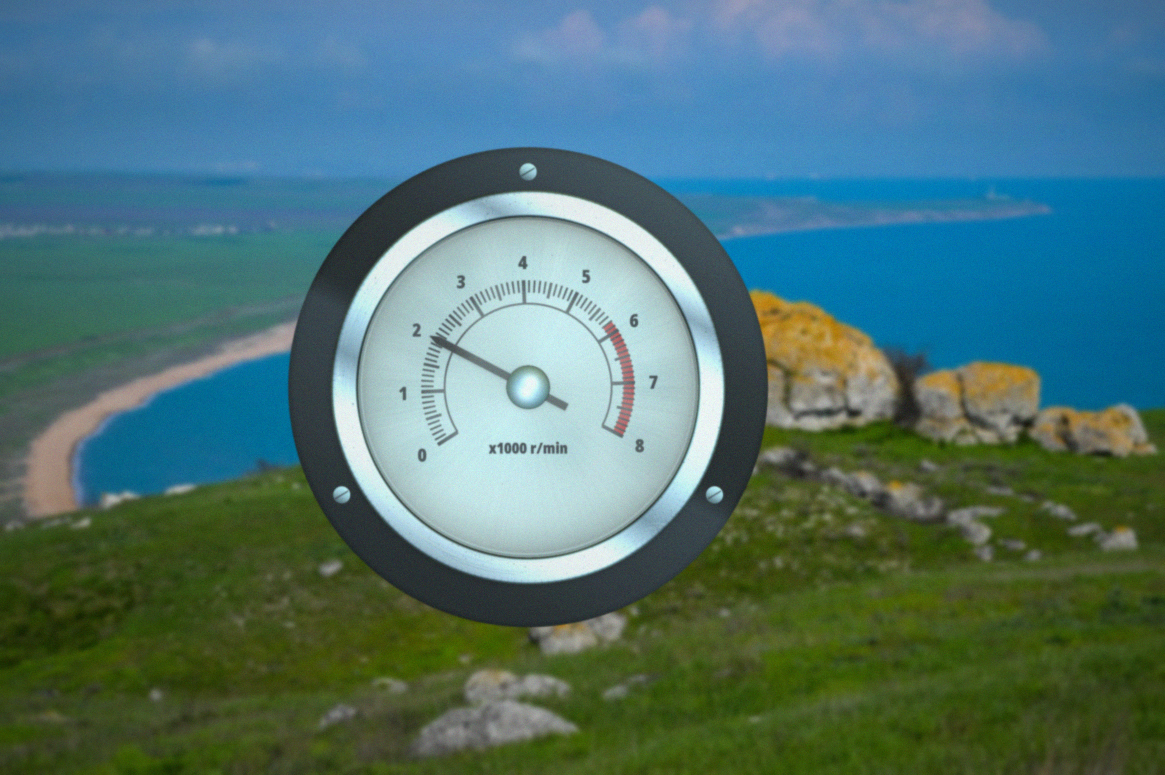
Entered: 2000 rpm
